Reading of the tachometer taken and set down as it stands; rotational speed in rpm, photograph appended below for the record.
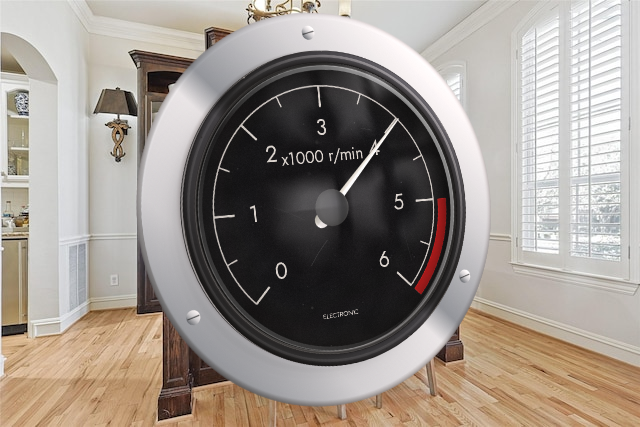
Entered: 4000 rpm
